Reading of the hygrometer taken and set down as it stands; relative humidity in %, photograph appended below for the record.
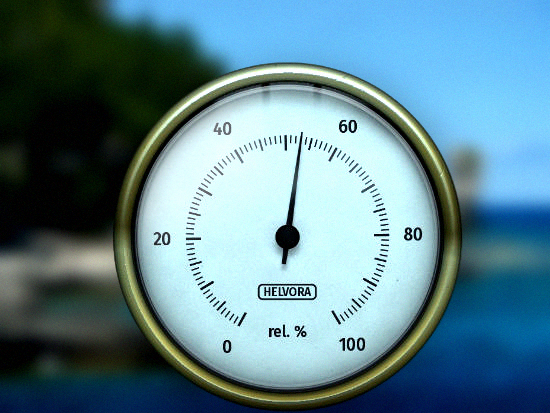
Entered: 53 %
